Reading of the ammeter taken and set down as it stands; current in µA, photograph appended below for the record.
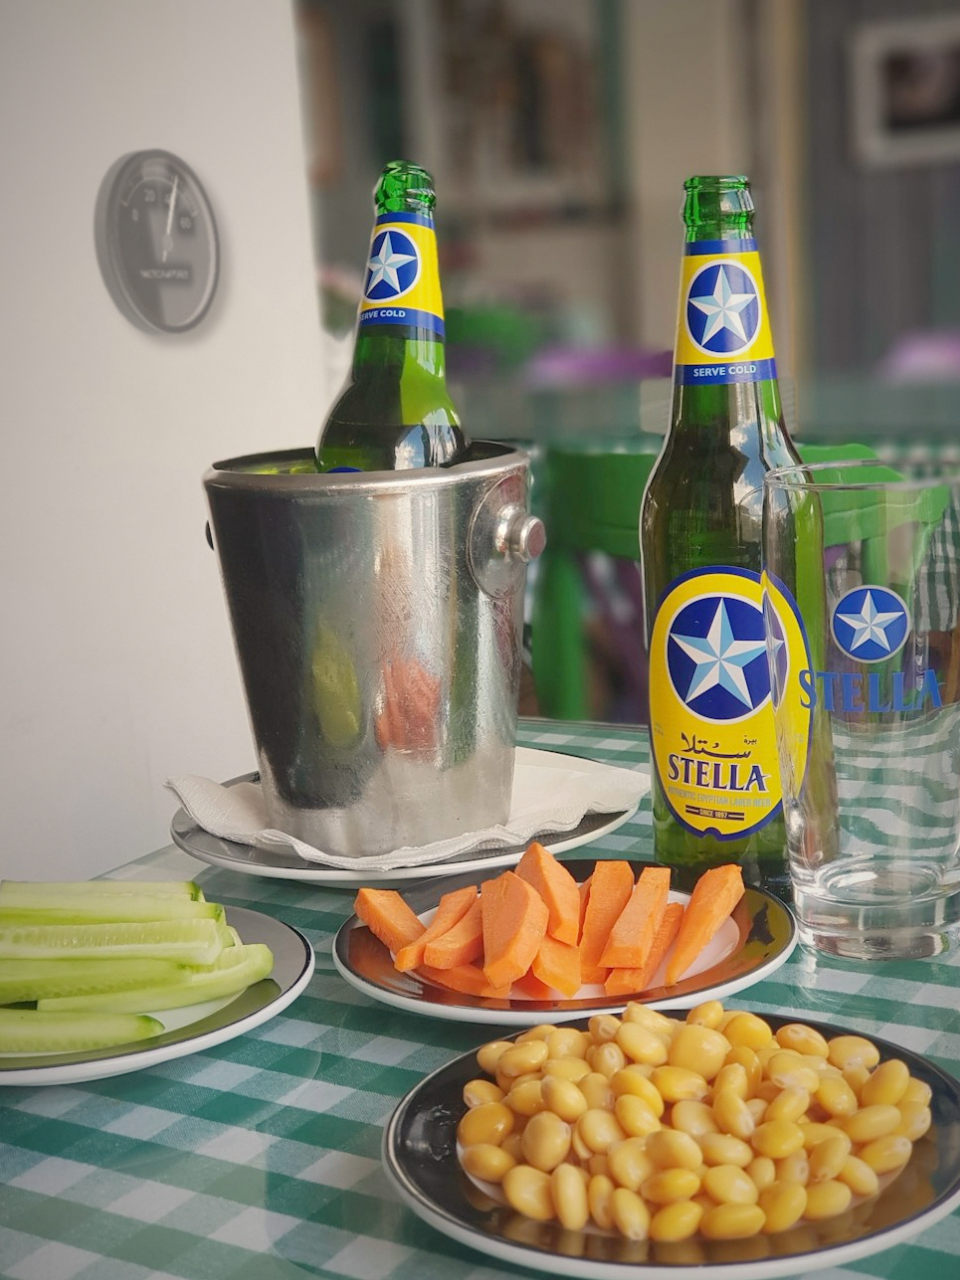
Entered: 40 µA
